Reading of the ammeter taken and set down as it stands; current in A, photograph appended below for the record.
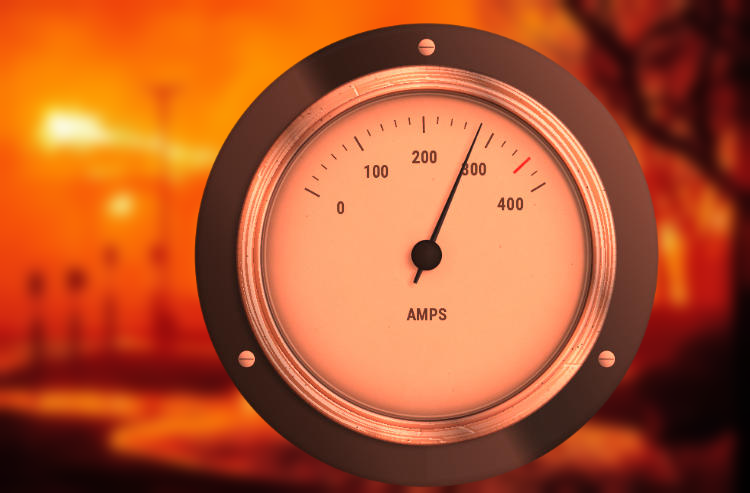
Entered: 280 A
